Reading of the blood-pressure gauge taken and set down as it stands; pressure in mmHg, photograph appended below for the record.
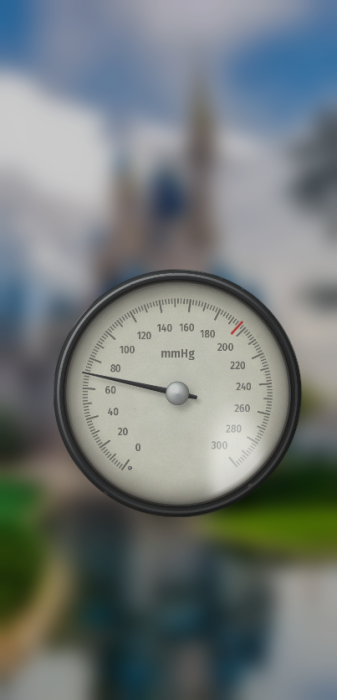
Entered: 70 mmHg
